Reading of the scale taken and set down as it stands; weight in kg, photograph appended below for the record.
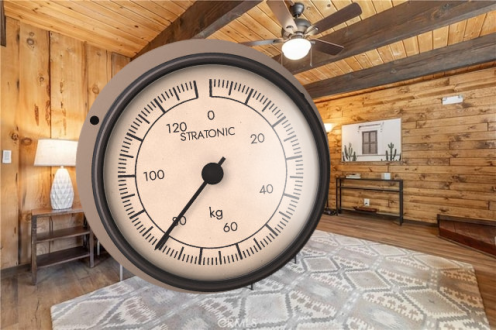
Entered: 81 kg
